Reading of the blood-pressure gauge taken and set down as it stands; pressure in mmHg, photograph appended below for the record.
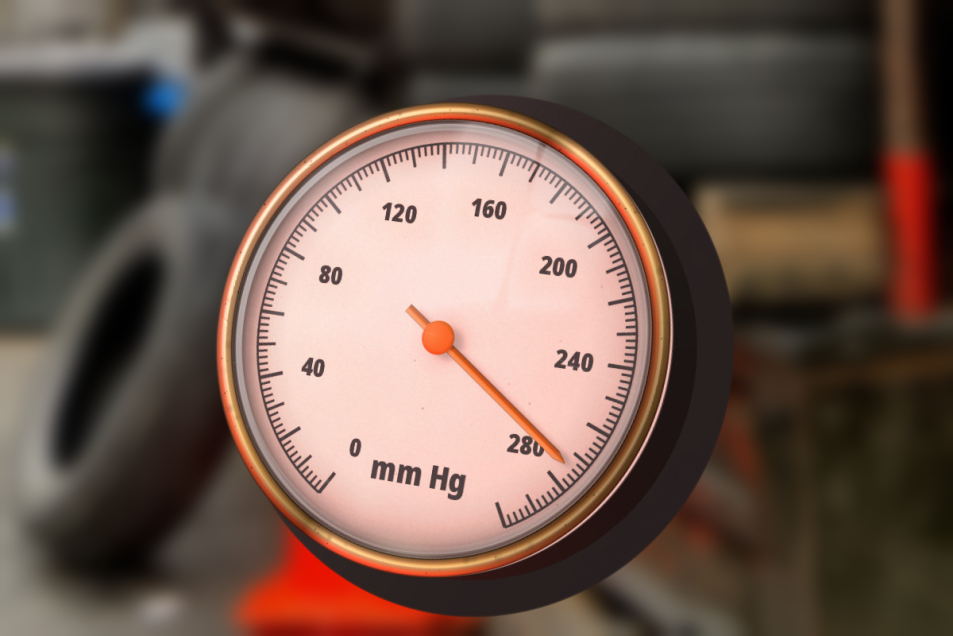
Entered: 274 mmHg
